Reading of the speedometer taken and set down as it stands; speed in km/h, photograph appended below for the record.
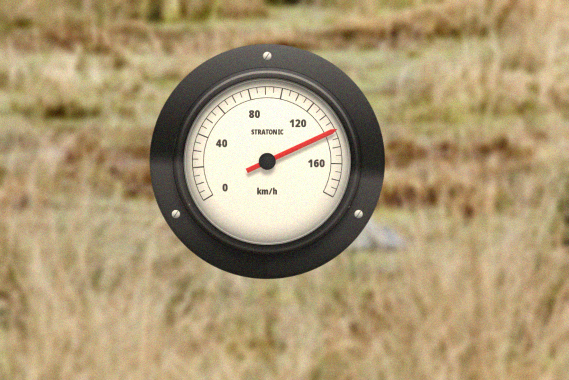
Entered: 140 km/h
